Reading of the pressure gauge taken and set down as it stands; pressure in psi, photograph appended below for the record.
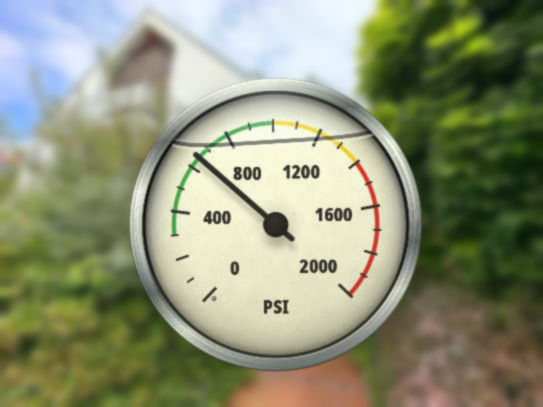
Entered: 650 psi
